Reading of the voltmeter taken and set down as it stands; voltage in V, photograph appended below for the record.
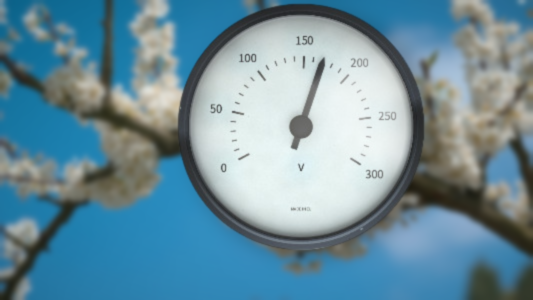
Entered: 170 V
